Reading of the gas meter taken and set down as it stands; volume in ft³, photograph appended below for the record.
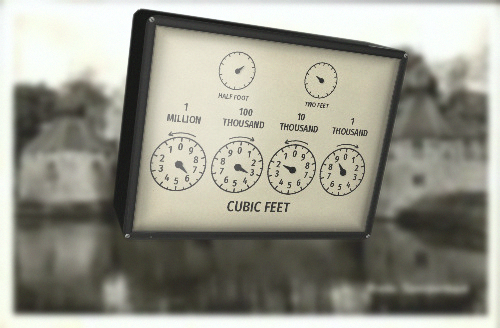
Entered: 631900 ft³
